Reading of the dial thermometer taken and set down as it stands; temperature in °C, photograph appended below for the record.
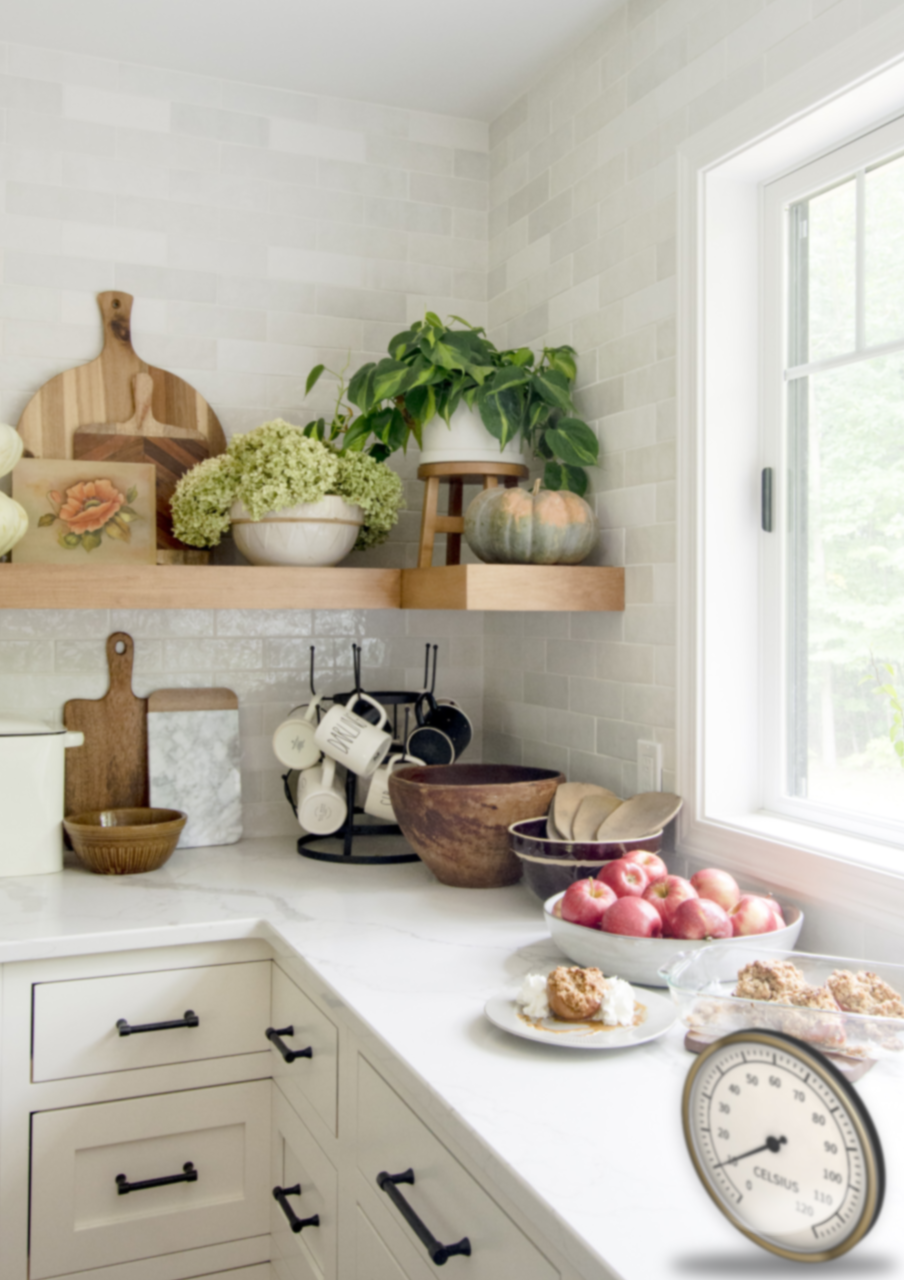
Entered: 10 °C
